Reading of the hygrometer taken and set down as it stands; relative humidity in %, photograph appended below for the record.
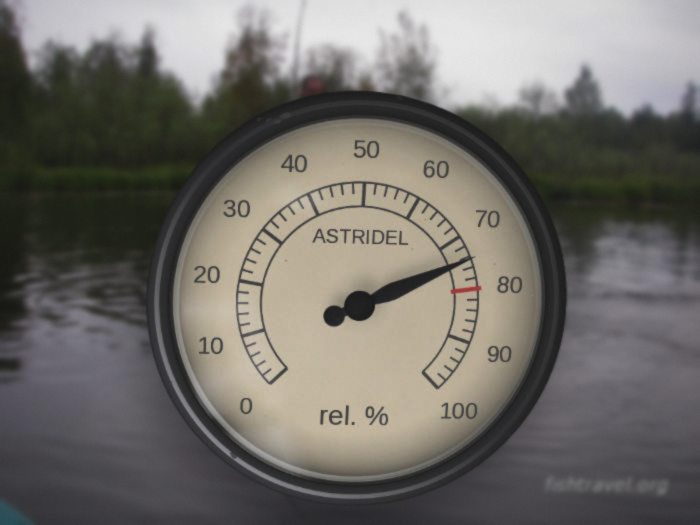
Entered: 74 %
